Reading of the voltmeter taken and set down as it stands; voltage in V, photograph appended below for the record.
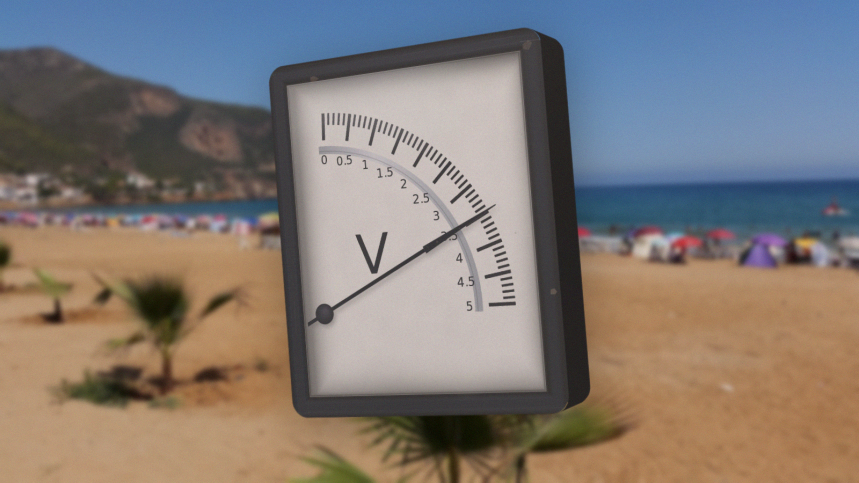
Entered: 3.5 V
